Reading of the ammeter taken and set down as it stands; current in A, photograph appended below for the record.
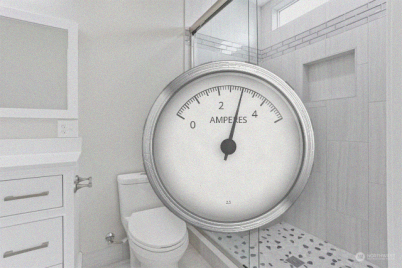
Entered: 3 A
